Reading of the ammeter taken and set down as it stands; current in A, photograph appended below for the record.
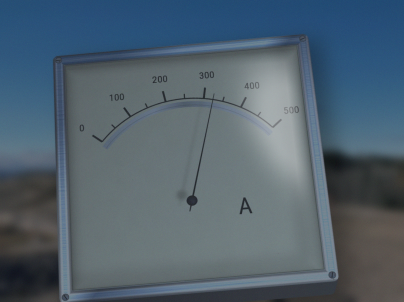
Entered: 325 A
